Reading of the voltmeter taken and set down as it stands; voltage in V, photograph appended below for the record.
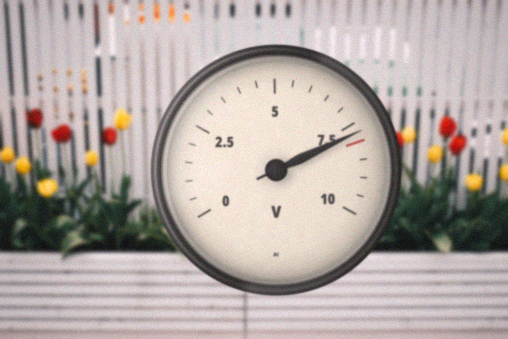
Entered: 7.75 V
